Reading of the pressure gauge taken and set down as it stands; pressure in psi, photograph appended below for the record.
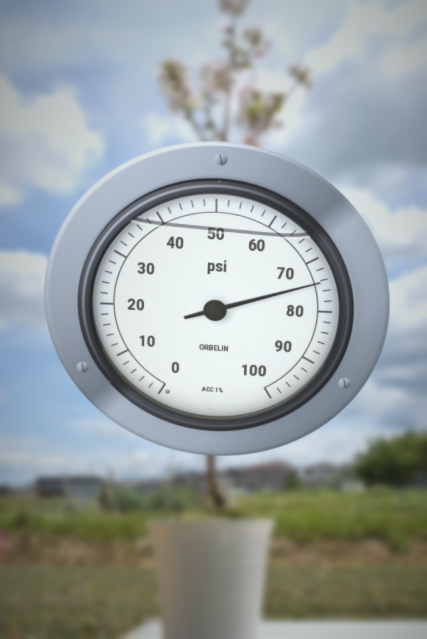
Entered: 74 psi
